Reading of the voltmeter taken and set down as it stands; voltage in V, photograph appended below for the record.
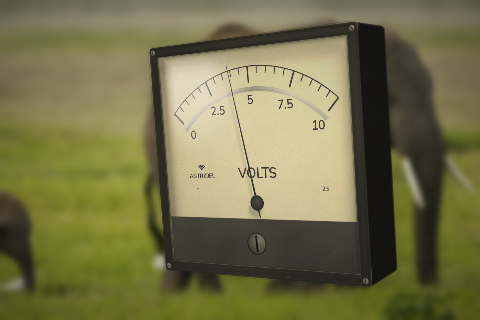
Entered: 4 V
